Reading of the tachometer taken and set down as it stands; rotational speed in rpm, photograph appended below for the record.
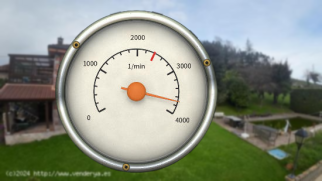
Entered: 3700 rpm
